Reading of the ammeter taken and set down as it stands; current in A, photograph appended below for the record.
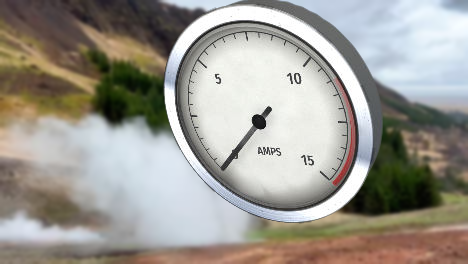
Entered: 0 A
